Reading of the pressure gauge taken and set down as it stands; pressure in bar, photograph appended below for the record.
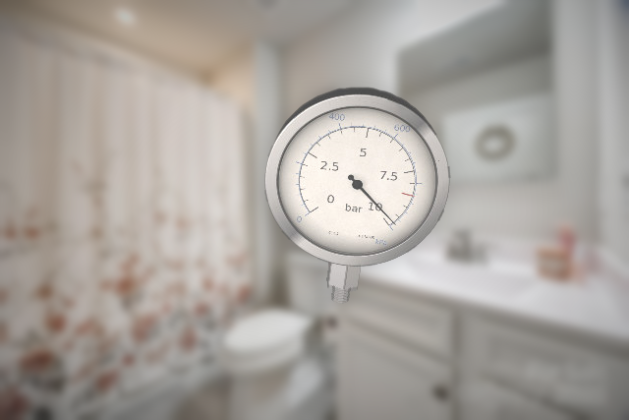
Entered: 9.75 bar
